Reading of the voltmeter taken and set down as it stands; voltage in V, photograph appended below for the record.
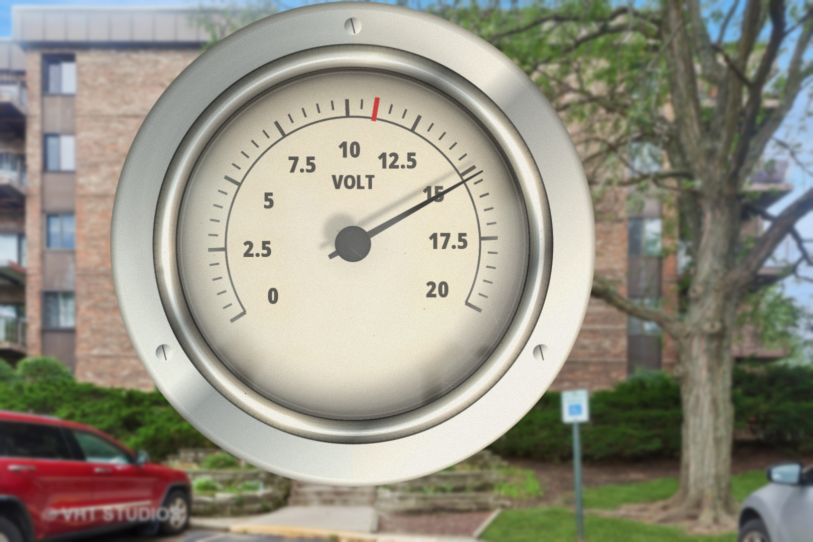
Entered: 15.25 V
